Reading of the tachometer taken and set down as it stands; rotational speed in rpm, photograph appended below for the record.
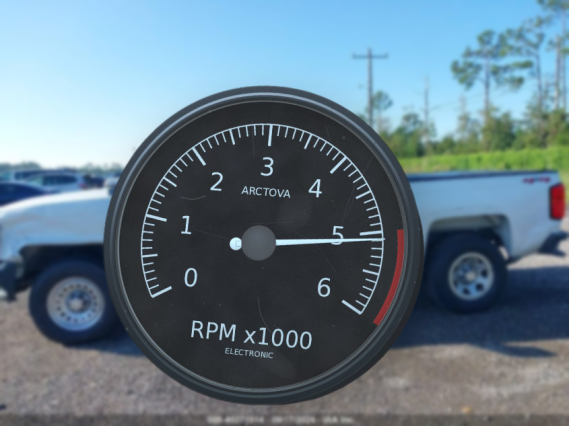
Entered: 5100 rpm
